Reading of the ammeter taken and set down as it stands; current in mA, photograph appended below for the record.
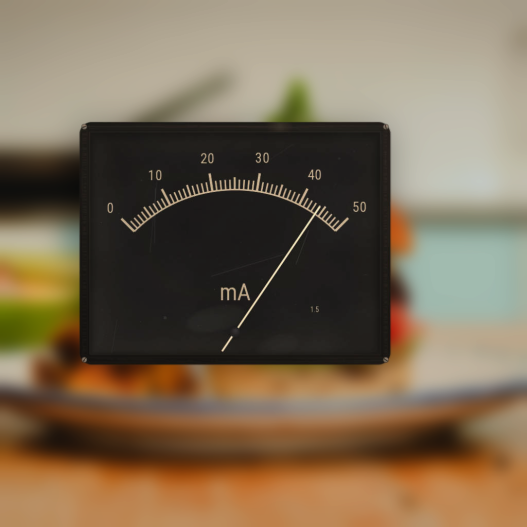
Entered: 44 mA
